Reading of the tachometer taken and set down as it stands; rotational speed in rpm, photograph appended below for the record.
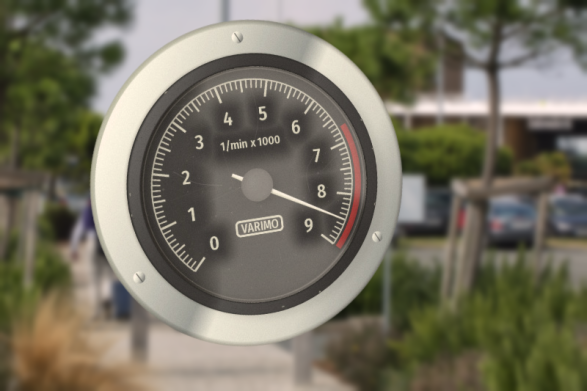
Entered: 8500 rpm
